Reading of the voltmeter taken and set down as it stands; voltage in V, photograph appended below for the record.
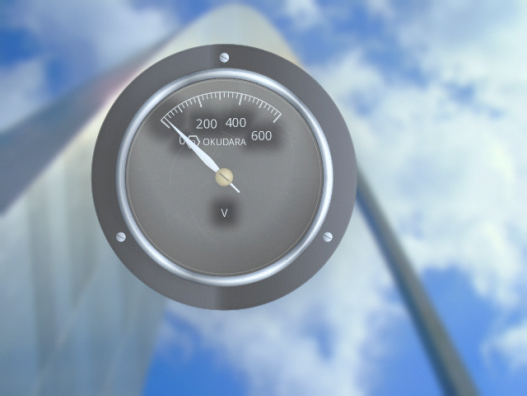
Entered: 20 V
